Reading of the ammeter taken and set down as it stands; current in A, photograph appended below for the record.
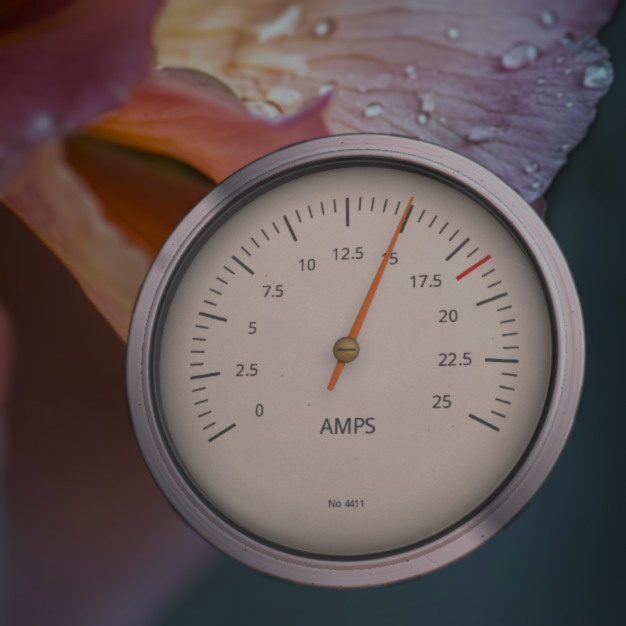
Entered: 15 A
